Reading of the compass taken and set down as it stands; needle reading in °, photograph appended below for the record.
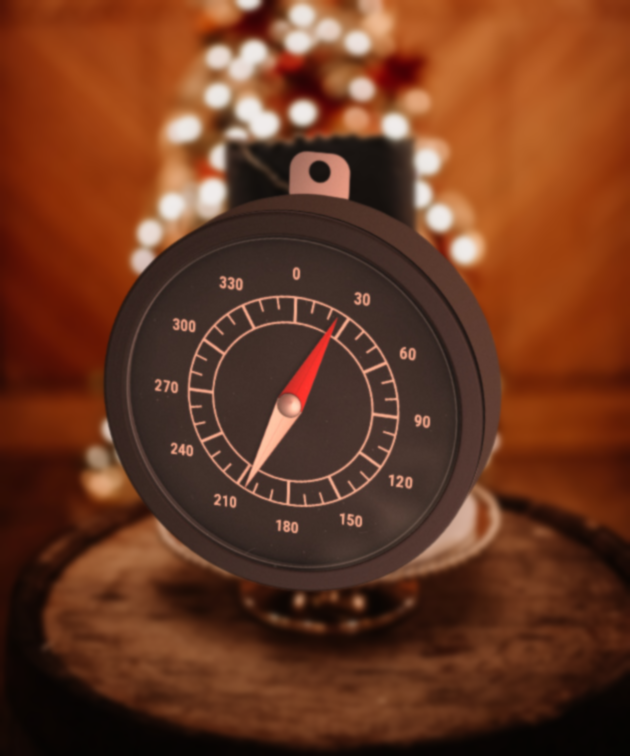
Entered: 25 °
